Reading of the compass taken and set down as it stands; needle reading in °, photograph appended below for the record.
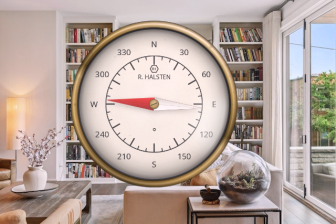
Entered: 275 °
